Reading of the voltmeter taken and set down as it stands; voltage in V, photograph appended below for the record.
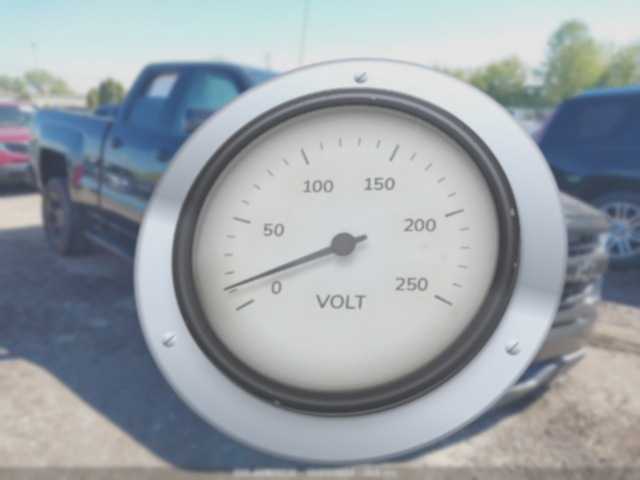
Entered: 10 V
